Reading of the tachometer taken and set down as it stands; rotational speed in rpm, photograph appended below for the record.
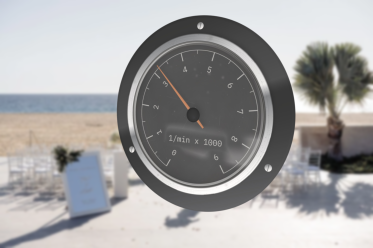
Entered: 3250 rpm
